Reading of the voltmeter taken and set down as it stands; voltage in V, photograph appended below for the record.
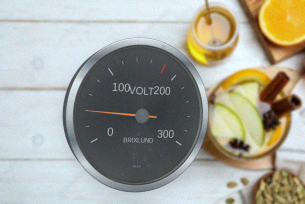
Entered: 40 V
